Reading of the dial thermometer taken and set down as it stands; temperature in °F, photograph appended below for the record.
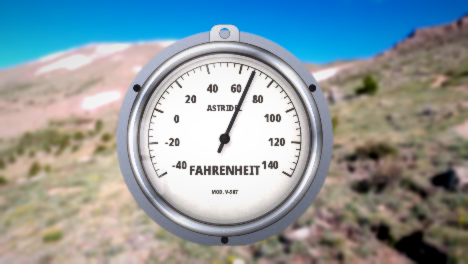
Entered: 68 °F
